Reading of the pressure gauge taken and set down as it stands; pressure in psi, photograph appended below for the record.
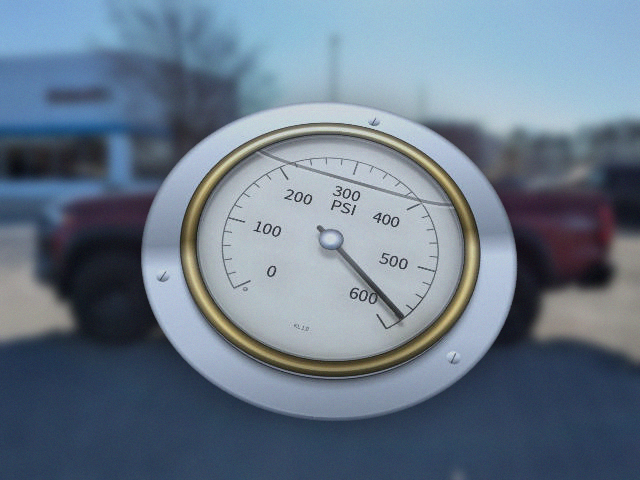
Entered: 580 psi
